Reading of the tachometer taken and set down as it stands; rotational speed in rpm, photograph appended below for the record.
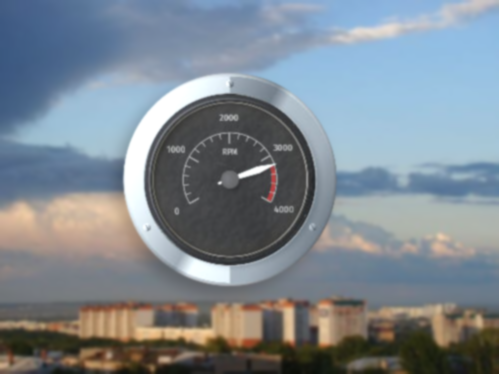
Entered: 3200 rpm
